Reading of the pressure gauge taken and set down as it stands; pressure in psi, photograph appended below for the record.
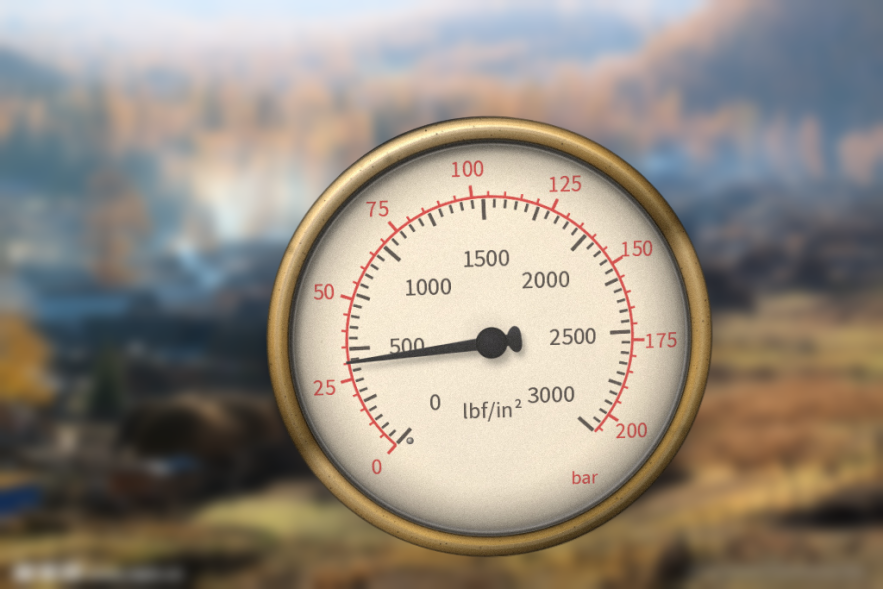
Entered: 450 psi
